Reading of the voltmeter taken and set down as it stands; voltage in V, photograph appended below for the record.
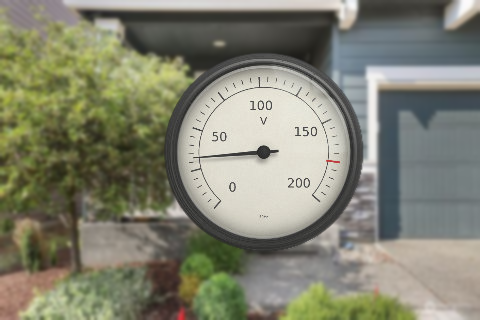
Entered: 32.5 V
